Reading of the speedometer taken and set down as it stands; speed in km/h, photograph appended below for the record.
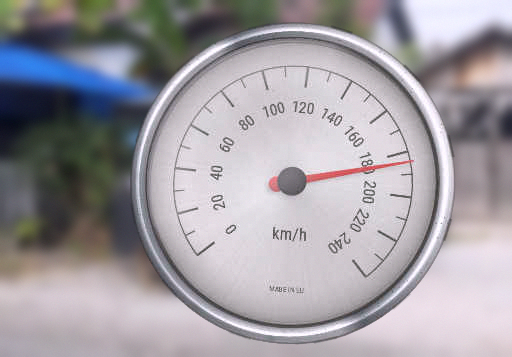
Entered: 185 km/h
